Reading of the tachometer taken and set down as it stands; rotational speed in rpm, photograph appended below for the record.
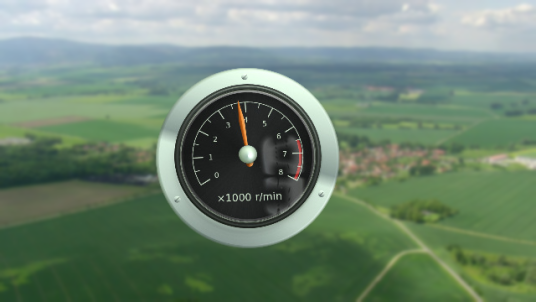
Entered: 3750 rpm
